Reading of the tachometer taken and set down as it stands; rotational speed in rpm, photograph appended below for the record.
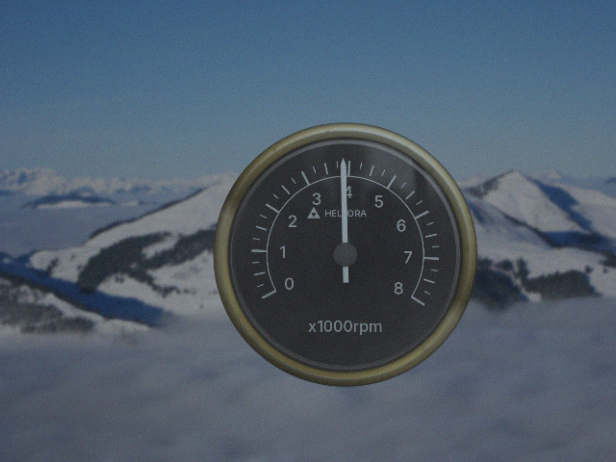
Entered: 3875 rpm
